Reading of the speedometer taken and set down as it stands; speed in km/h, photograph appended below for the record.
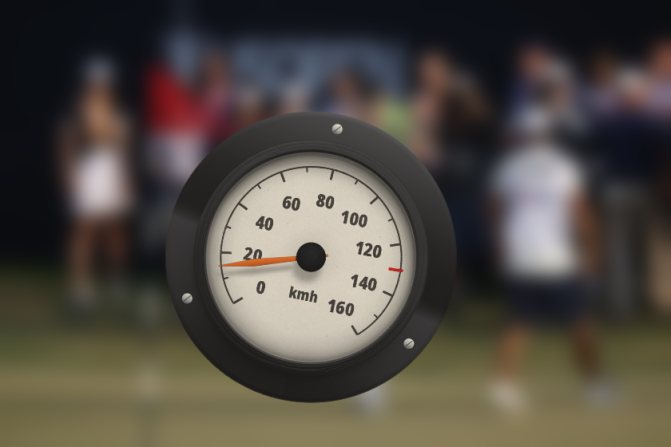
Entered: 15 km/h
